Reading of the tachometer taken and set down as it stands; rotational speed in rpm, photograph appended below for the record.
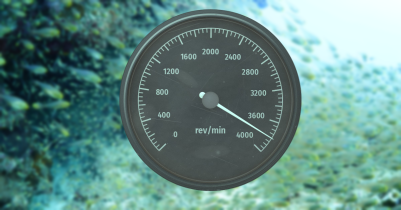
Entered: 3800 rpm
